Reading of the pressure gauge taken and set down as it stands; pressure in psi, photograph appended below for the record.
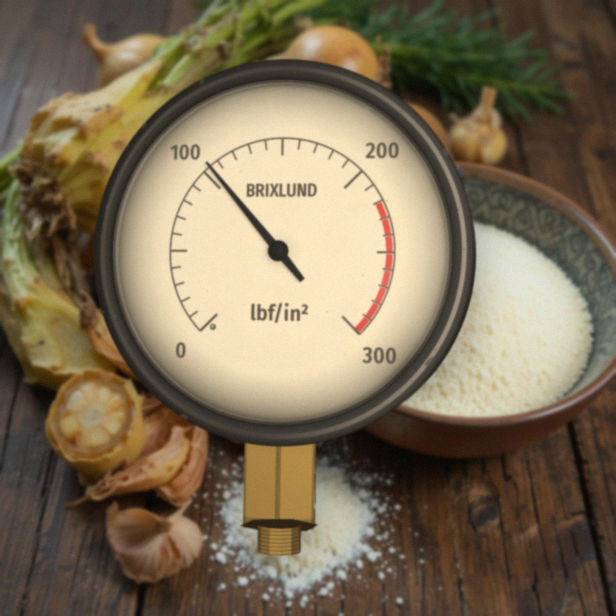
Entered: 105 psi
